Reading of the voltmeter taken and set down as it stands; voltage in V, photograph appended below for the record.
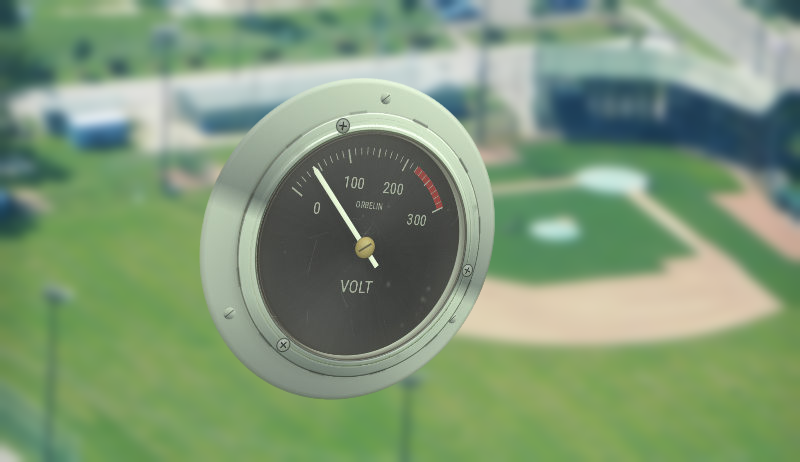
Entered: 40 V
